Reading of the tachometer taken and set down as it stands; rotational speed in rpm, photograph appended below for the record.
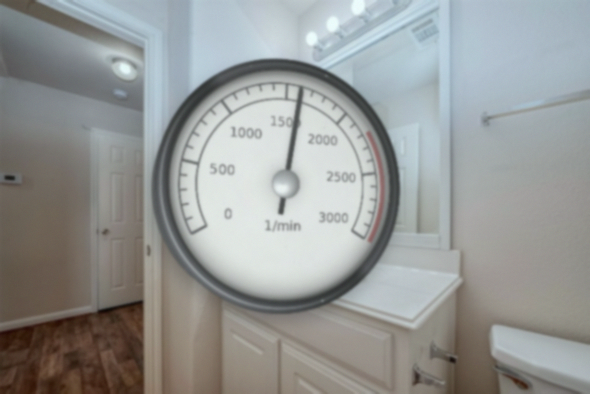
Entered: 1600 rpm
